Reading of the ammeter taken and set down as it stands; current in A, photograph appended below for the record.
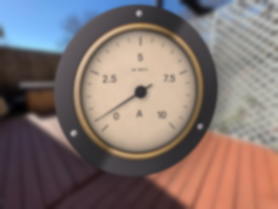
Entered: 0.5 A
